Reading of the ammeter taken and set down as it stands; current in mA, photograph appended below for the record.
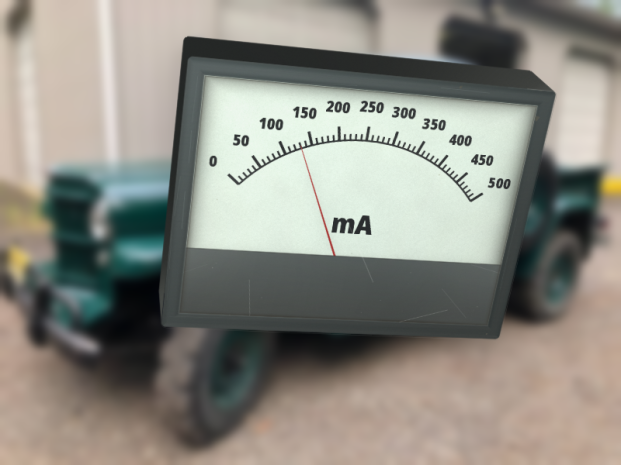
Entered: 130 mA
